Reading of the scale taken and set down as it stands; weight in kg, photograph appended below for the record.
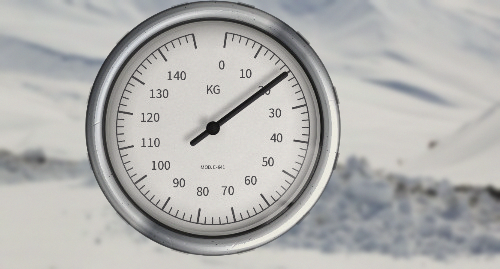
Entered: 20 kg
